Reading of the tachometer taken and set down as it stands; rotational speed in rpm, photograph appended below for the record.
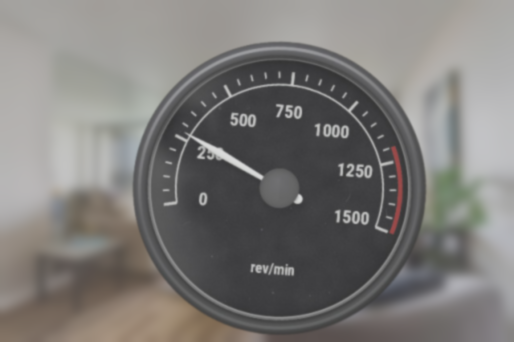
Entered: 275 rpm
